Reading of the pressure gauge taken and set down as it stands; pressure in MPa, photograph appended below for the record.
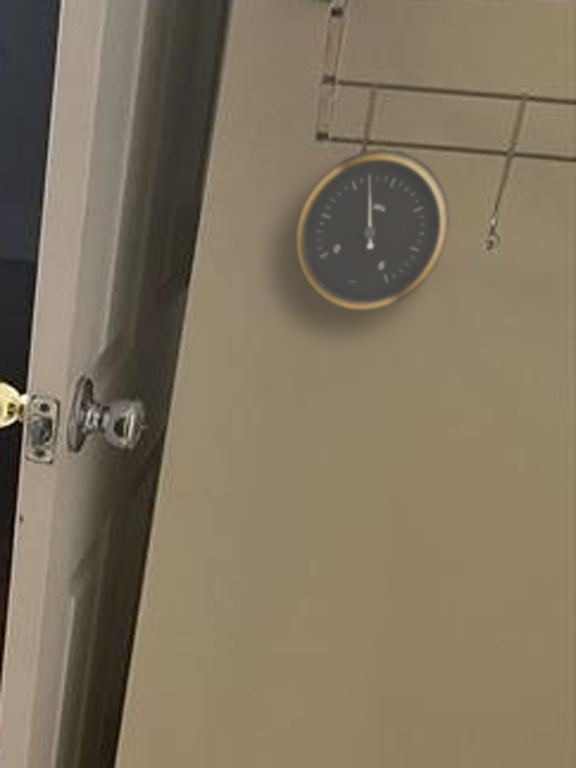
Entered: 2.4 MPa
